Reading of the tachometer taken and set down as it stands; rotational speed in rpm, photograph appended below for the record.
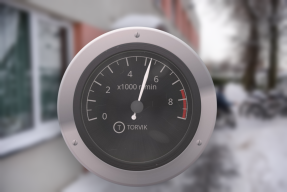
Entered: 5250 rpm
